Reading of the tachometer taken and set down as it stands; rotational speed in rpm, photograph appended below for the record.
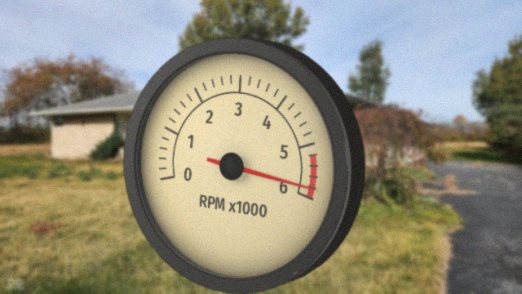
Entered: 5800 rpm
